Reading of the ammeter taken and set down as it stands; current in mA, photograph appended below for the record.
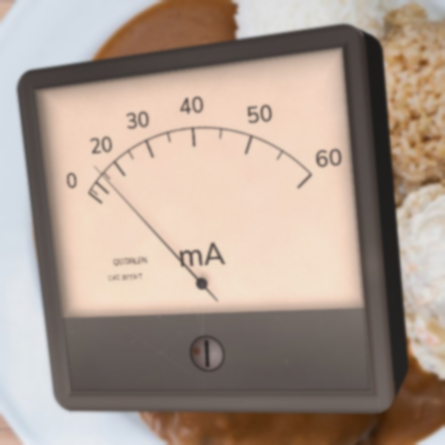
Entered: 15 mA
